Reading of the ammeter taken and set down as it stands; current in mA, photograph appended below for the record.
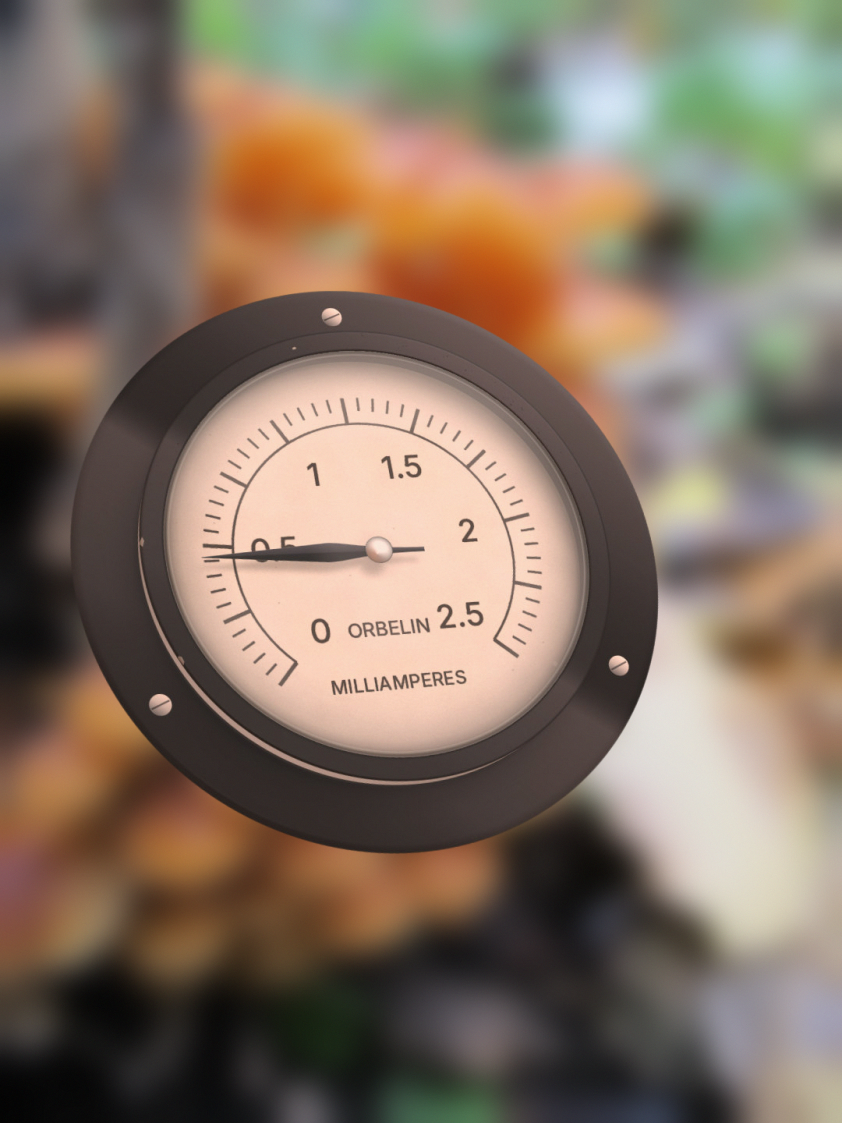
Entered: 0.45 mA
